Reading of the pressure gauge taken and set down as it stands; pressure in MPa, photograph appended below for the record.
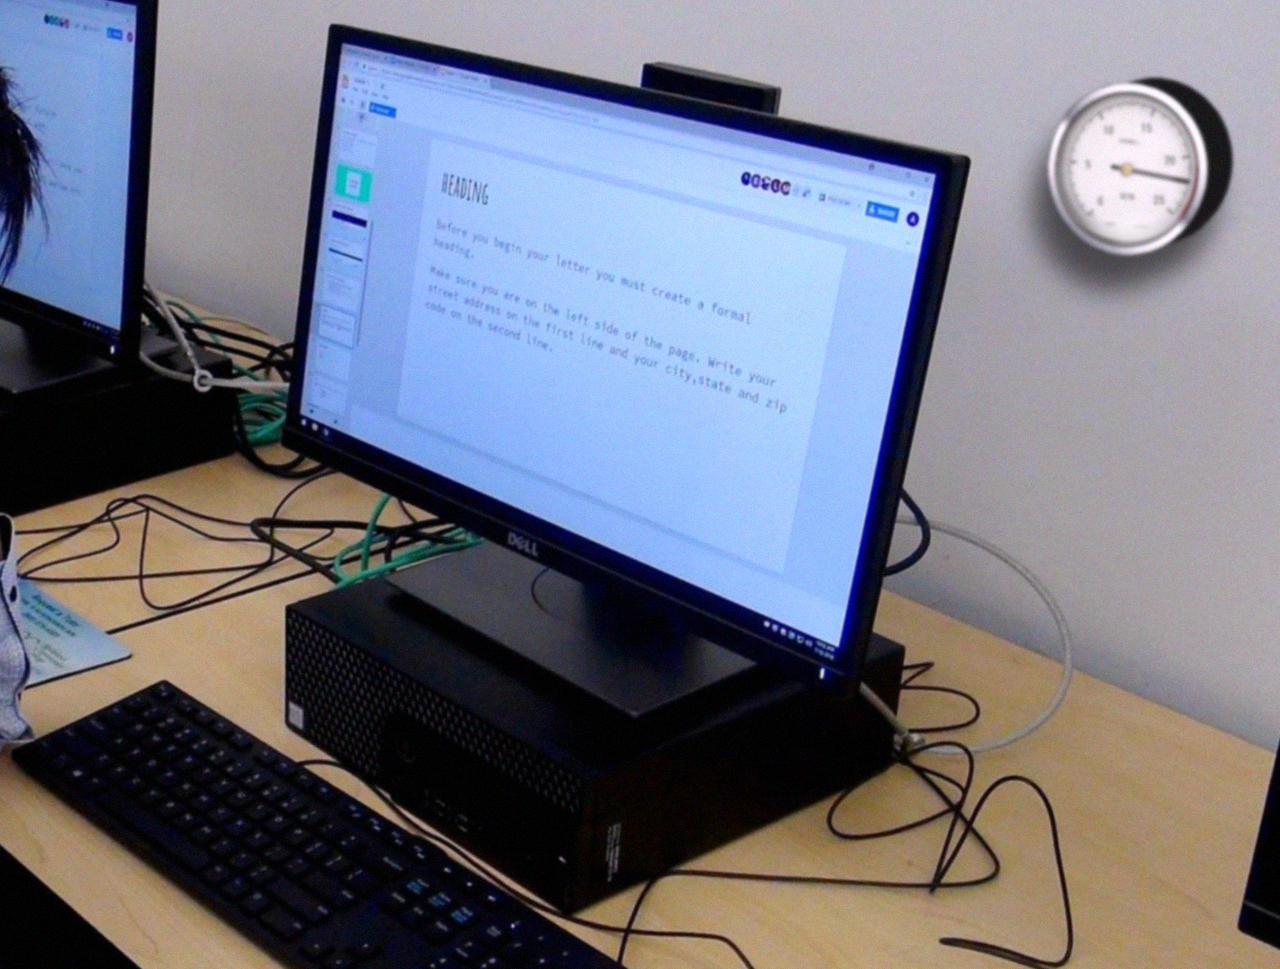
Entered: 22 MPa
